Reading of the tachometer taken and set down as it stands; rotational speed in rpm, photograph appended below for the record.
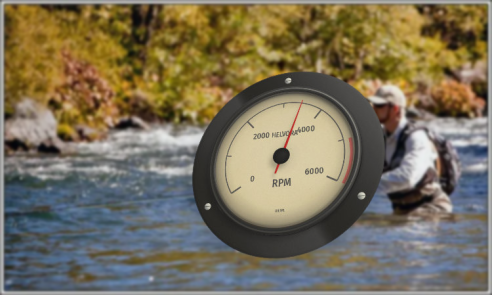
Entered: 3500 rpm
